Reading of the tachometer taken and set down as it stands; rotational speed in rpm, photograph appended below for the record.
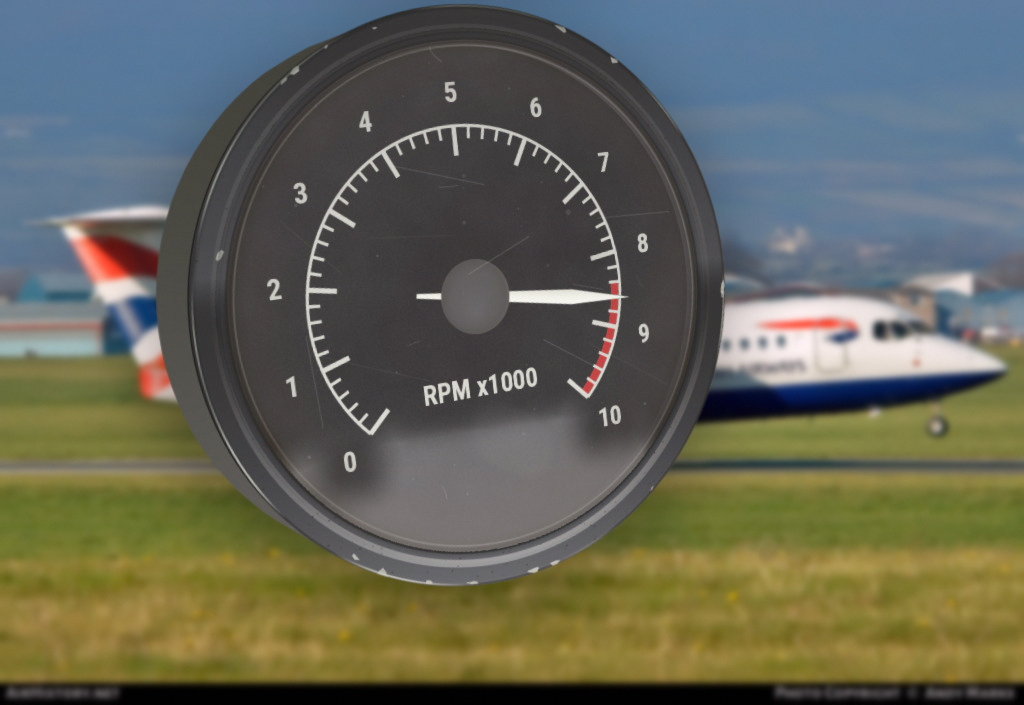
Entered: 8600 rpm
